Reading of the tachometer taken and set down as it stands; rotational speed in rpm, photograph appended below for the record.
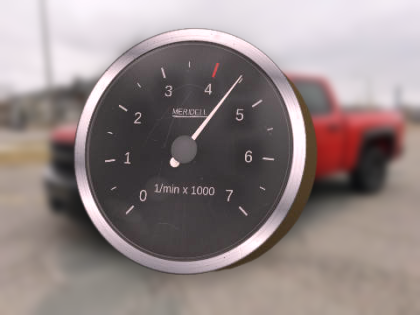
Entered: 4500 rpm
